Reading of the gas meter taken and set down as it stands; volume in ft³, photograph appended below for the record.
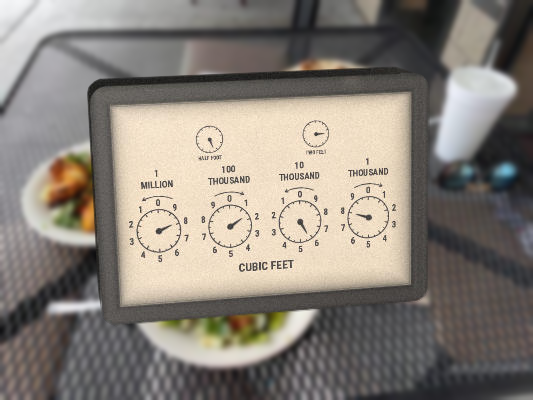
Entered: 815800 ft³
